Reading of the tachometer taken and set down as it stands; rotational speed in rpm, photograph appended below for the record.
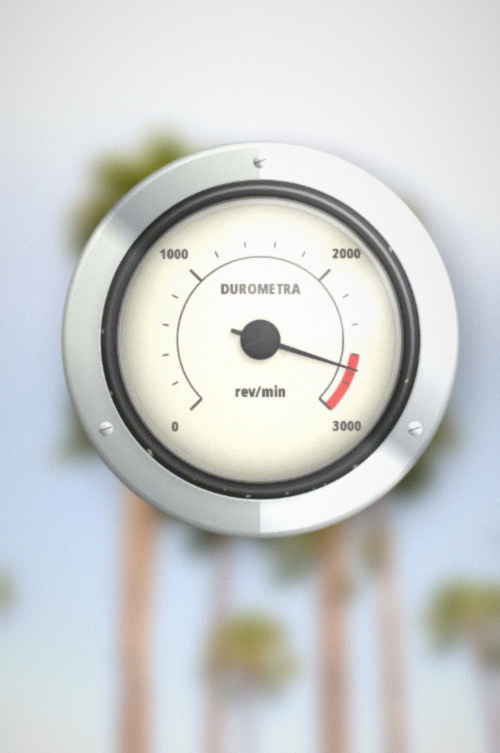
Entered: 2700 rpm
